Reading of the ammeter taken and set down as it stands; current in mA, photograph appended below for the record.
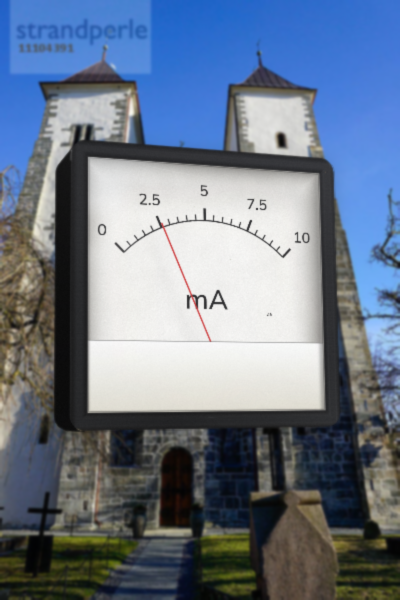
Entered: 2.5 mA
